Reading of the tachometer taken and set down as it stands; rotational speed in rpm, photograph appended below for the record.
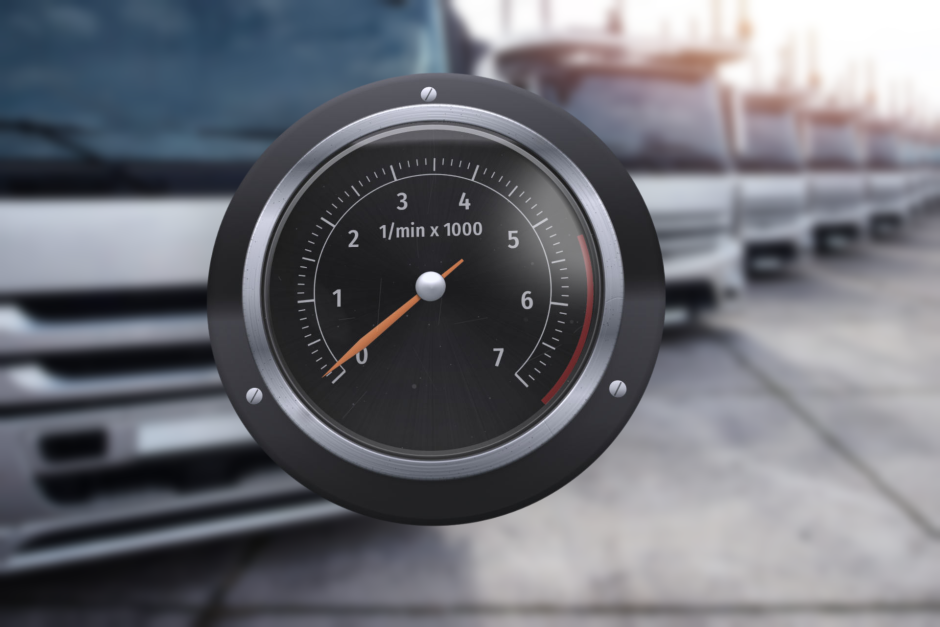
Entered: 100 rpm
